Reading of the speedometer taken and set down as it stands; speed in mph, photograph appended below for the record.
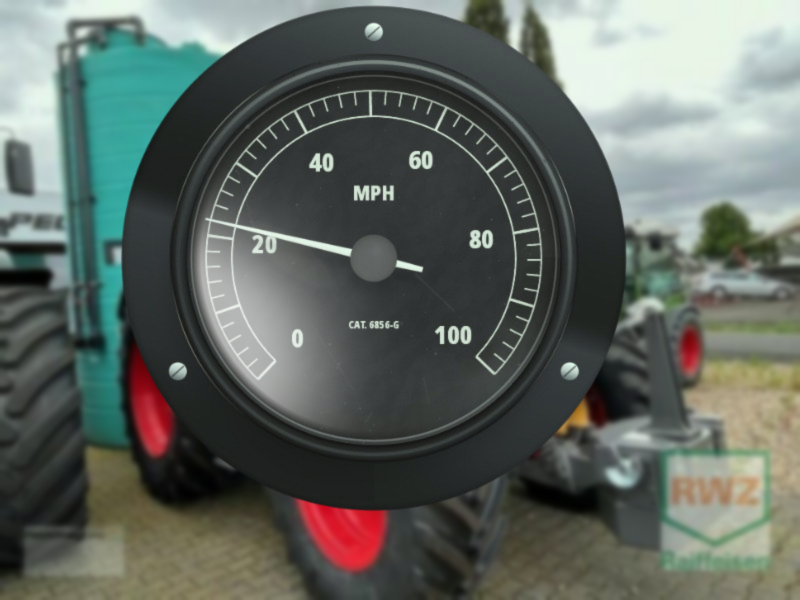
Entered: 22 mph
